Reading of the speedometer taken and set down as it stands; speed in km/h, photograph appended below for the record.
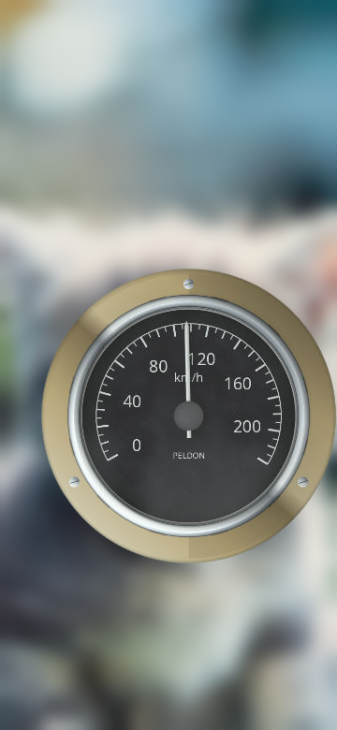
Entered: 107.5 km/h
